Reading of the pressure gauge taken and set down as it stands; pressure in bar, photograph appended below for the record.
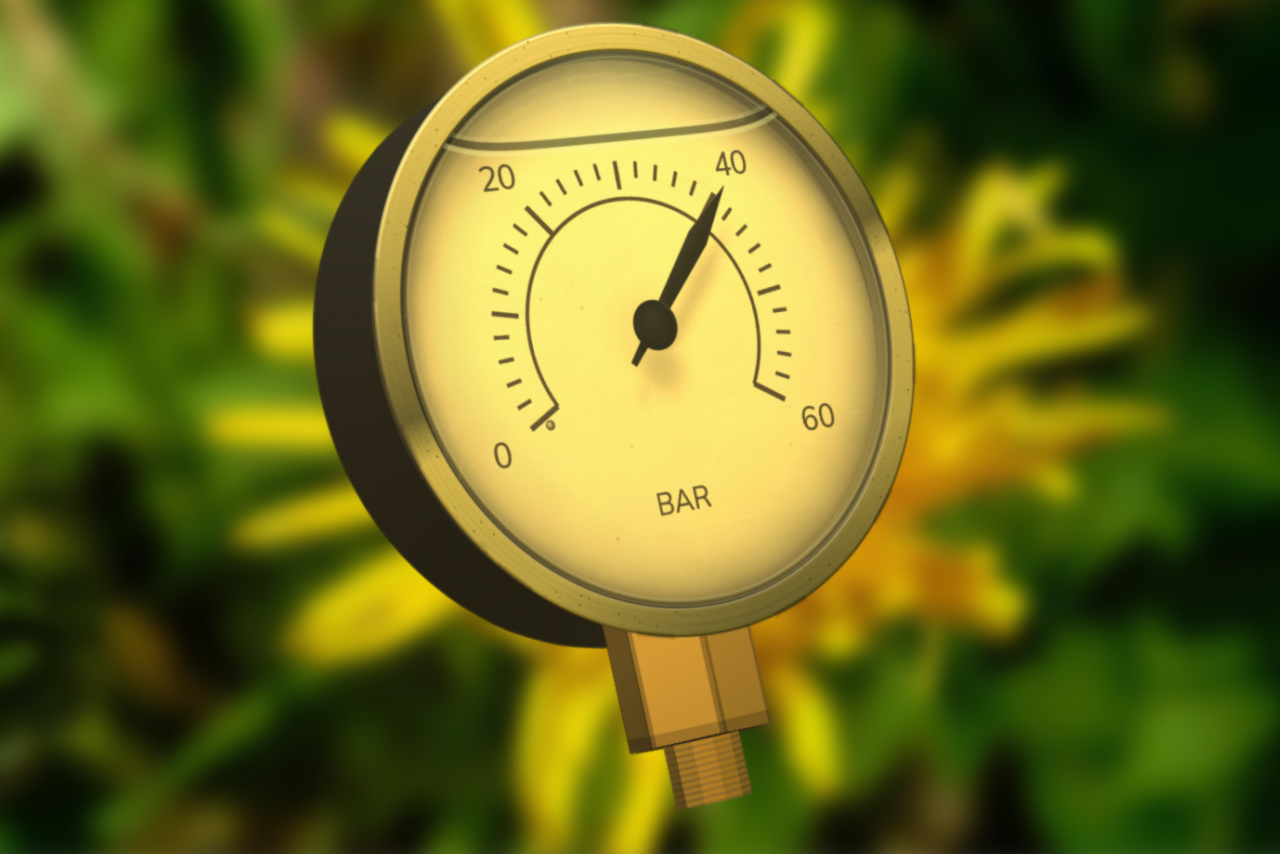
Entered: 40 bar
